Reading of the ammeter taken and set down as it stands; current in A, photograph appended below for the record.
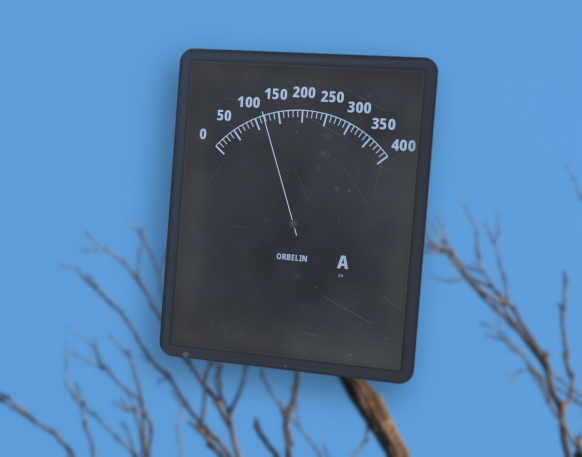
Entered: 120 A
